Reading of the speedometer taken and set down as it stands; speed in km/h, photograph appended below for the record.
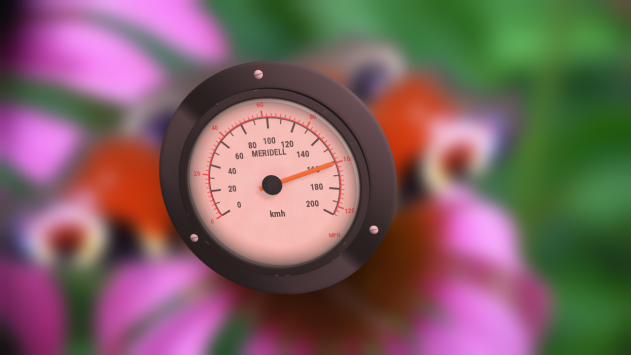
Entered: 160 km/h
